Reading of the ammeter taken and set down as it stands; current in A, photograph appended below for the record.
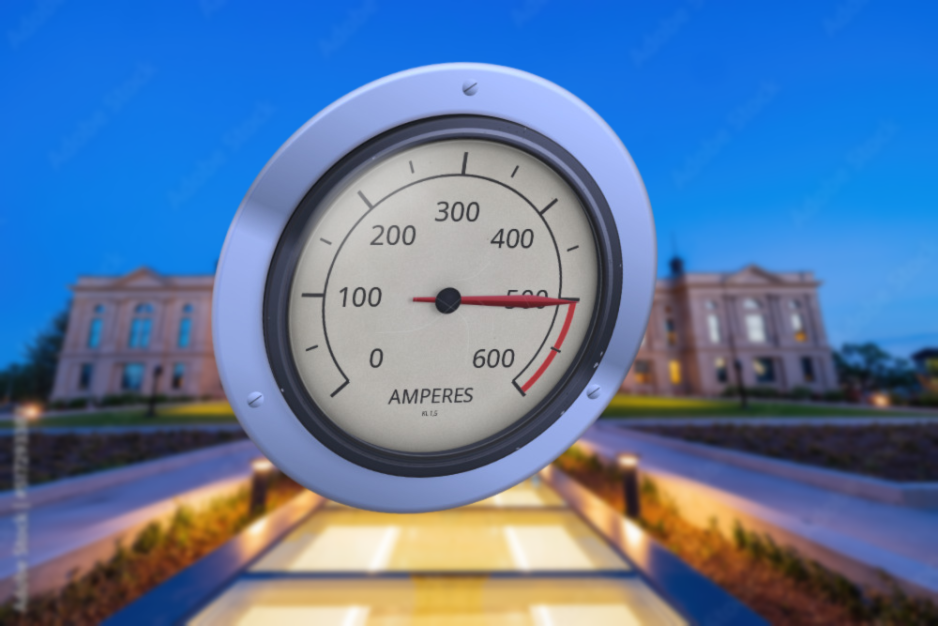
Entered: 500 A
